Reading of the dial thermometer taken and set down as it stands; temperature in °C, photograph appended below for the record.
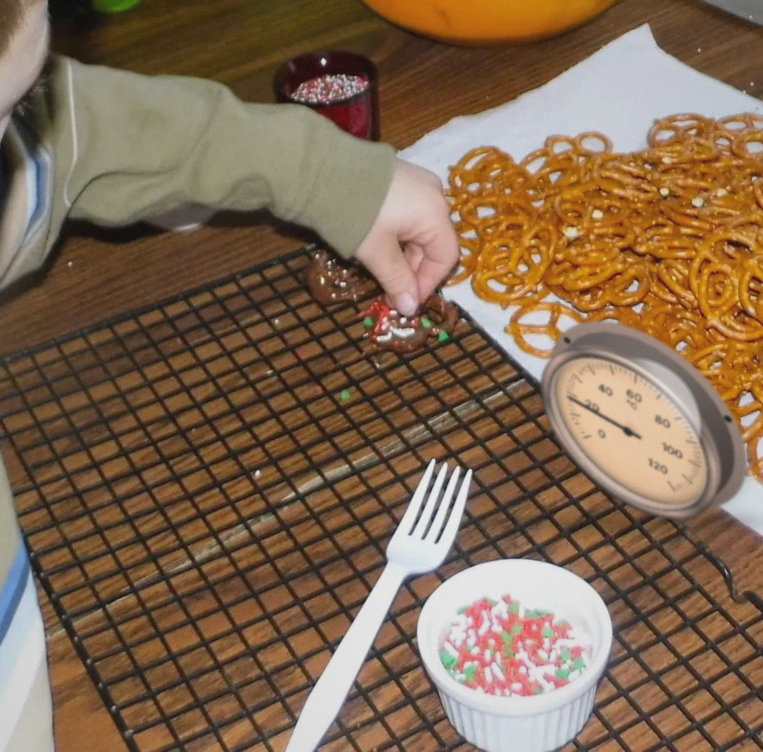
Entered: 20 °C
